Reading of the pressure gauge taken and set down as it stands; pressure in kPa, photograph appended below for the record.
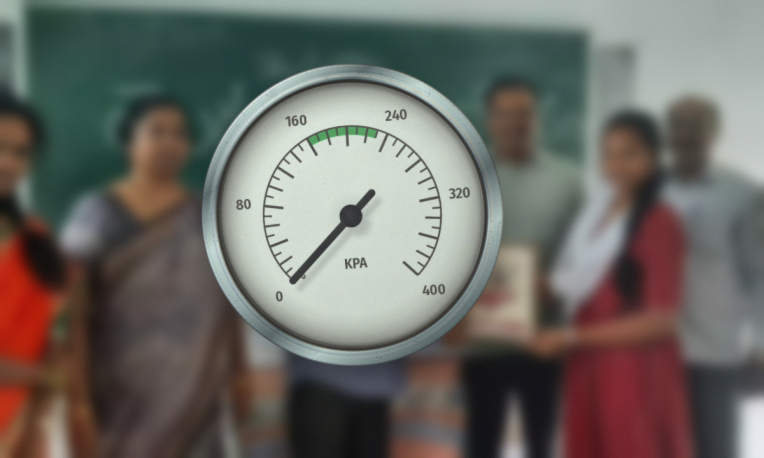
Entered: 0 kPa
